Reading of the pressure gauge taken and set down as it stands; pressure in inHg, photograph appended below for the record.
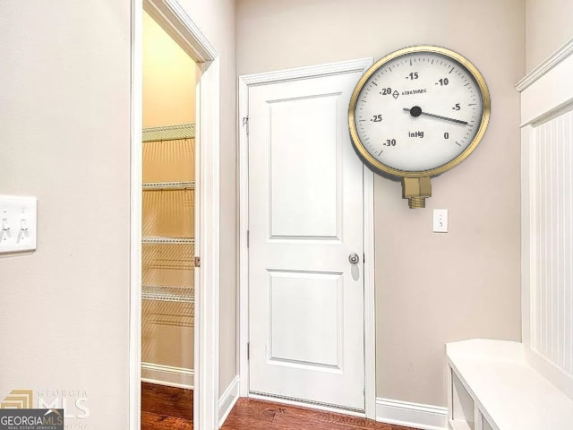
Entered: -2.5 inHg
